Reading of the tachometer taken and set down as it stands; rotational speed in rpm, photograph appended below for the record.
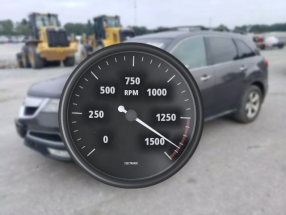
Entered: 1425 rpm
